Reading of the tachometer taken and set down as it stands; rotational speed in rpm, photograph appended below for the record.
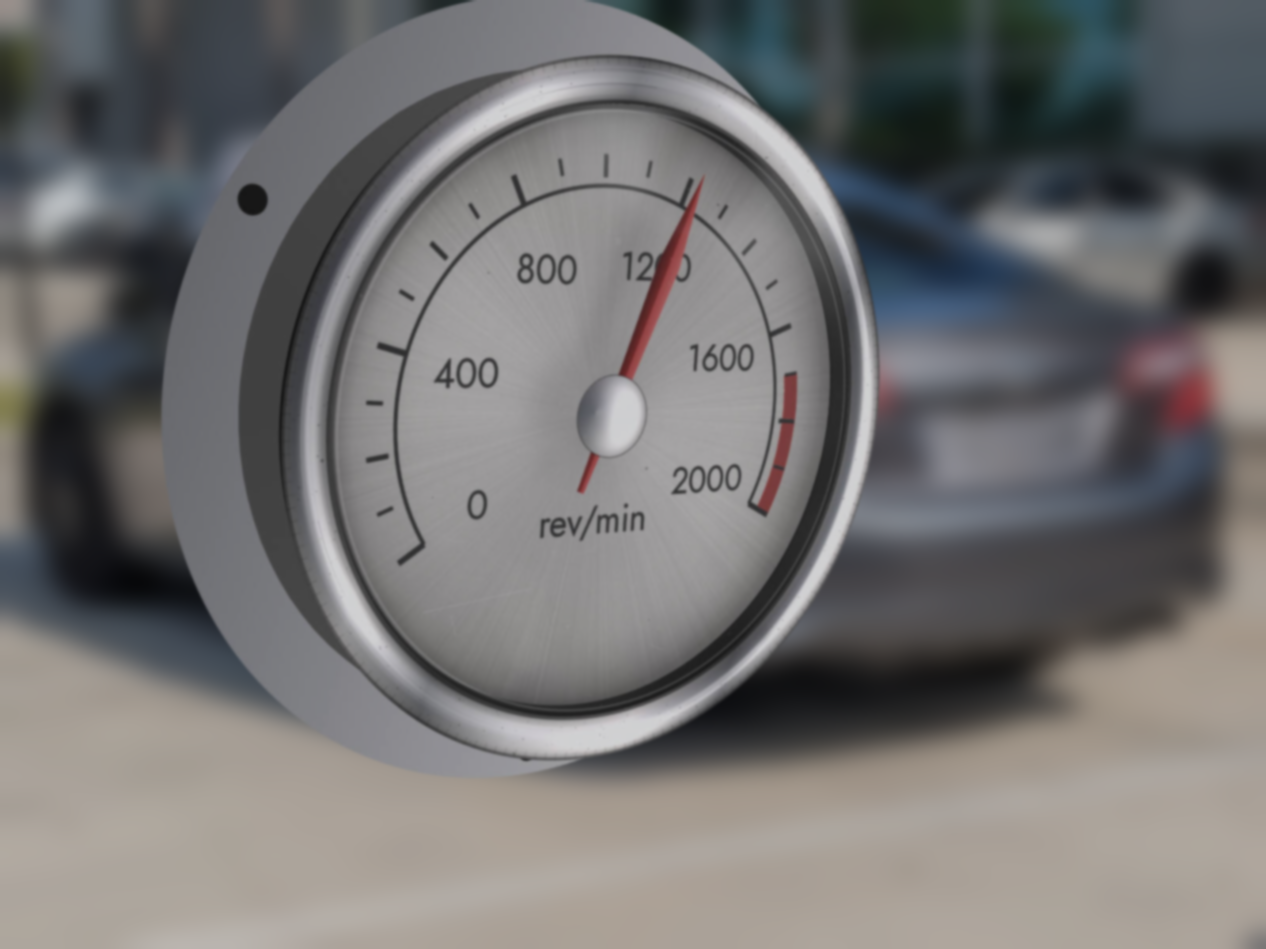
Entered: 1200 rpm
